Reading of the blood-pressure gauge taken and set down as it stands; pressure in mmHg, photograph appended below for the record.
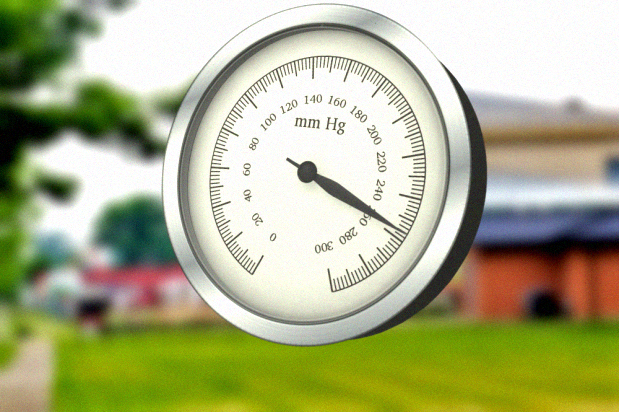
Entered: 256 mmHg
